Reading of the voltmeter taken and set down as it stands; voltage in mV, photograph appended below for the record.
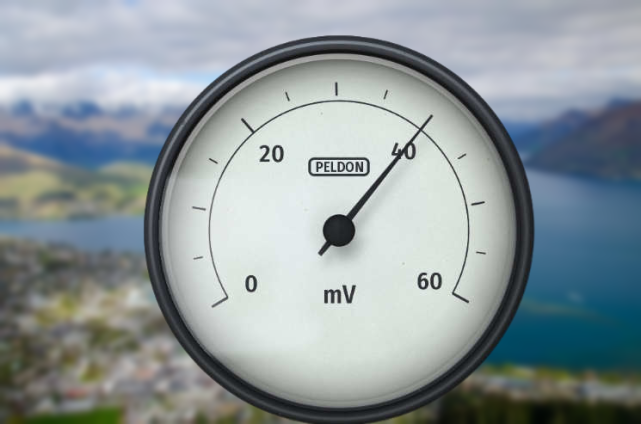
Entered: 40 mV
